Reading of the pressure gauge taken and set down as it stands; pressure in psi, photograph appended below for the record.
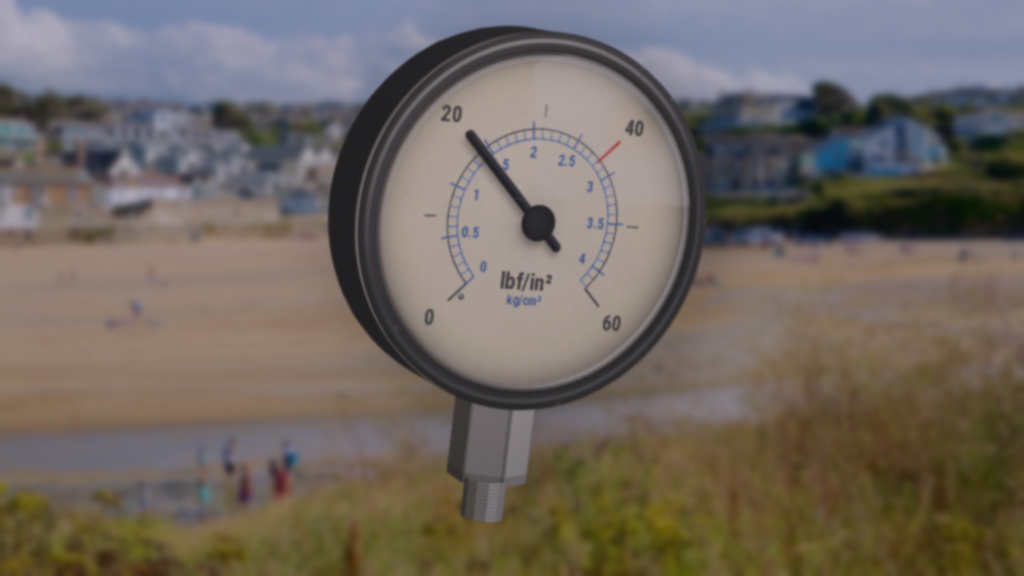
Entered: 20 psi
